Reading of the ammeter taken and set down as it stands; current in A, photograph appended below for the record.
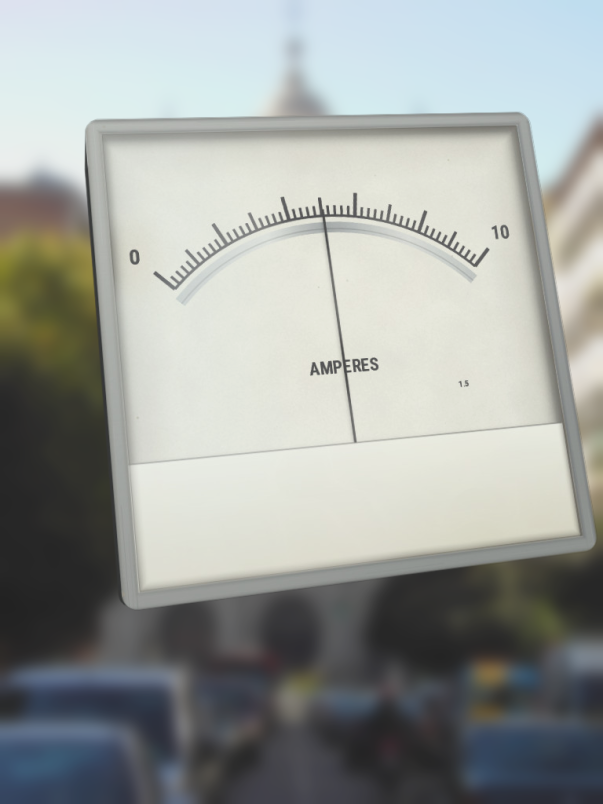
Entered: 5 A
